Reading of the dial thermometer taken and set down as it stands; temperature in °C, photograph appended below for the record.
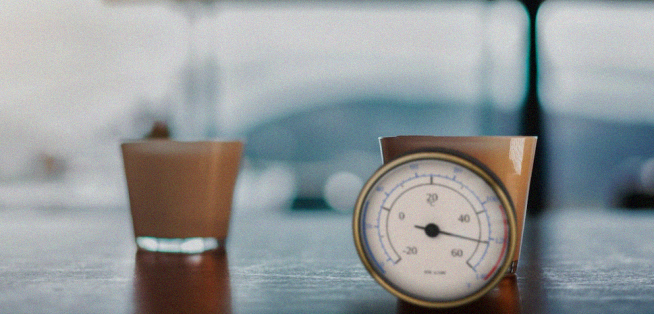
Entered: 50 °C
